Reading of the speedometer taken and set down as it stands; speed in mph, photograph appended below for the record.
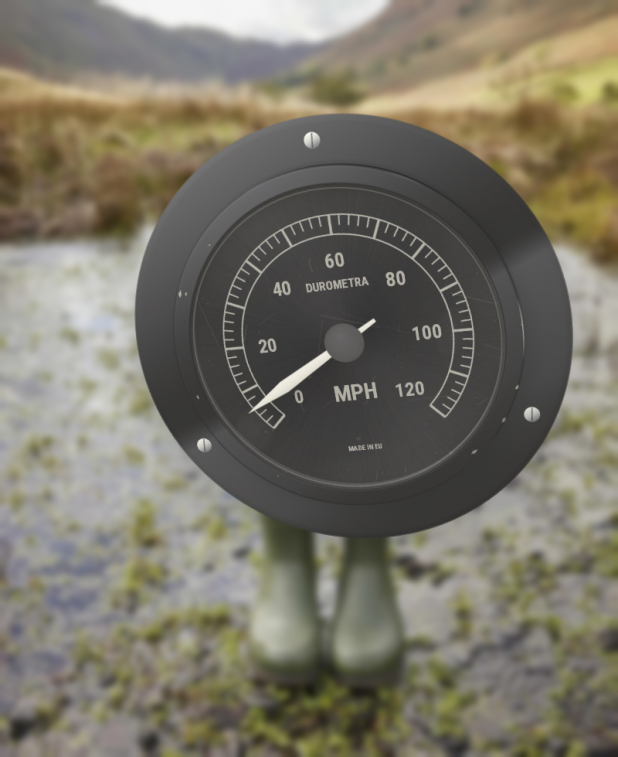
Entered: 6 mph
